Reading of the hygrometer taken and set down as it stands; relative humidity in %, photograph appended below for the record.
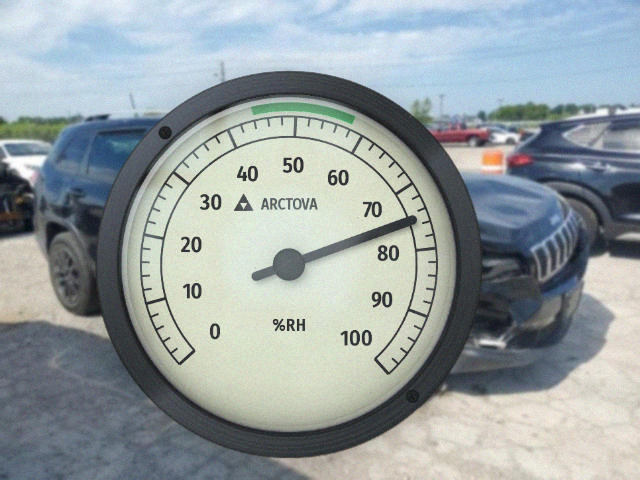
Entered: 75 %
